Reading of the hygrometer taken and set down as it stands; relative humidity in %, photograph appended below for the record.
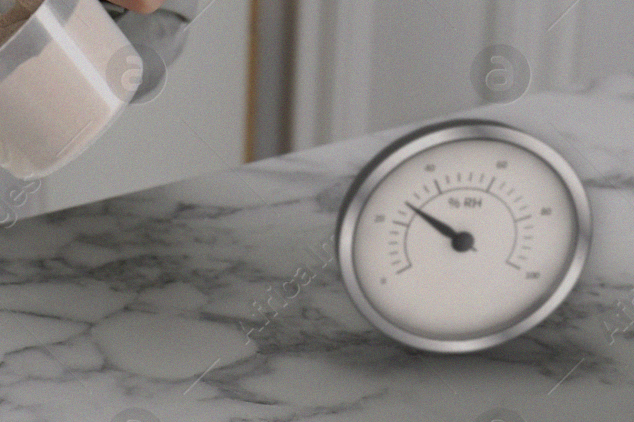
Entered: 28 %
